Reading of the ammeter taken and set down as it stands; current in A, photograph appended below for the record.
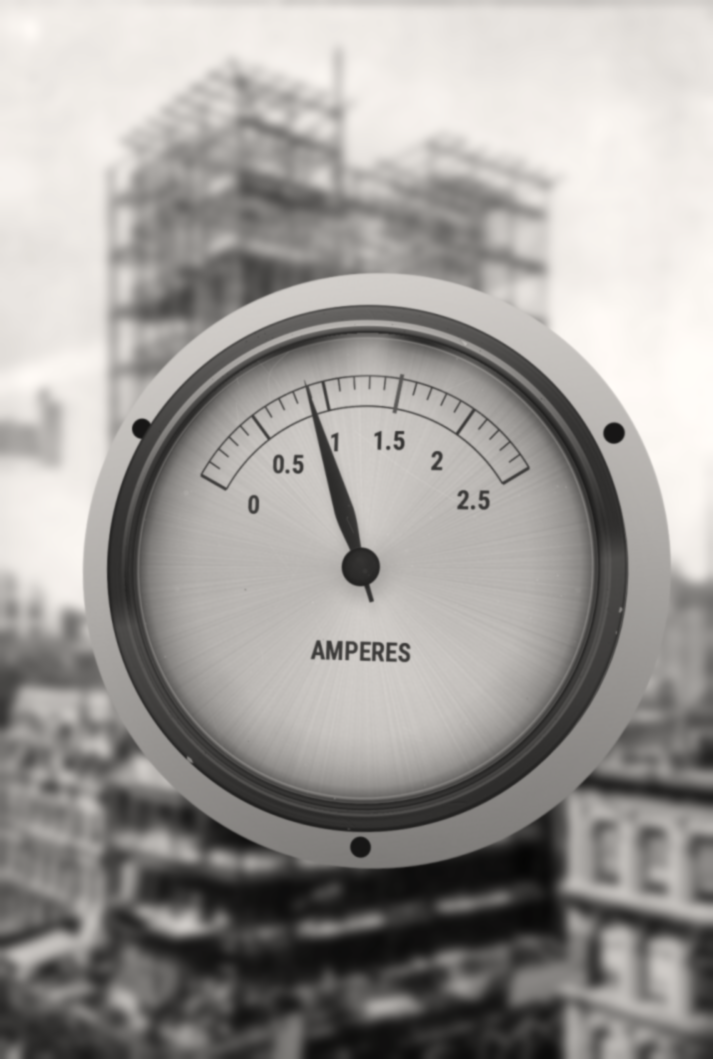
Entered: 0.9 A
